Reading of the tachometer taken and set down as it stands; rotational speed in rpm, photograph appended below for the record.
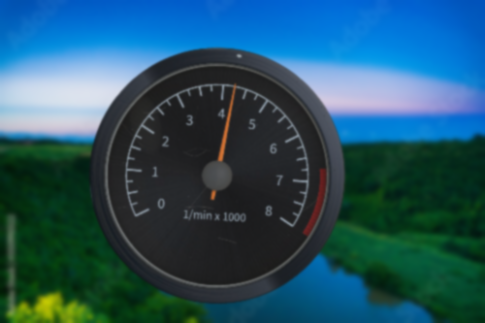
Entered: 4250 rpm
